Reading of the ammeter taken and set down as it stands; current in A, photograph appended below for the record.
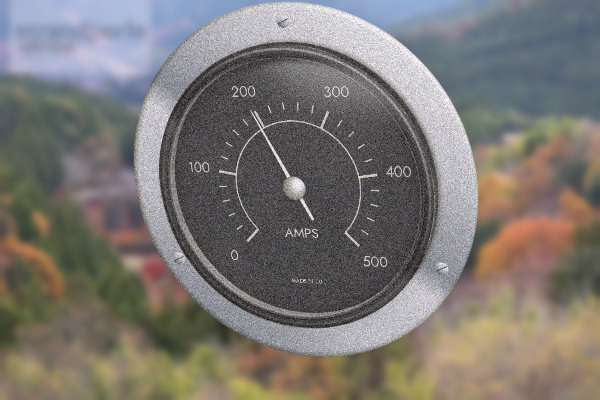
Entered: 200 A
